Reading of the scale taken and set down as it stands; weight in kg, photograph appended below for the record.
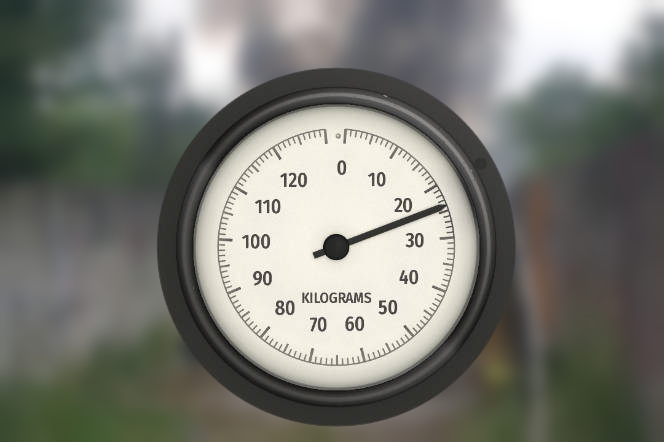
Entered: 24 kg
